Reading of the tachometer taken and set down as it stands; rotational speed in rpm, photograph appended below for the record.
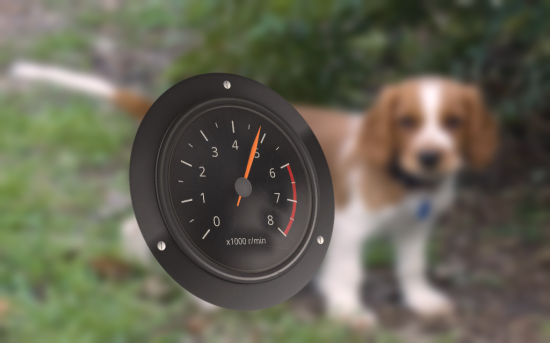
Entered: 4750 rpm
